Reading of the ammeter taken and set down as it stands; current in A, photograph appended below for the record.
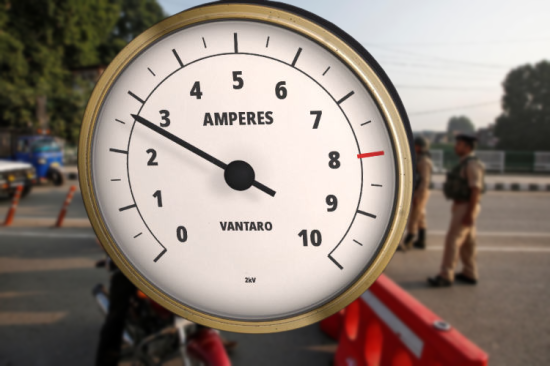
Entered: 2.75 A
